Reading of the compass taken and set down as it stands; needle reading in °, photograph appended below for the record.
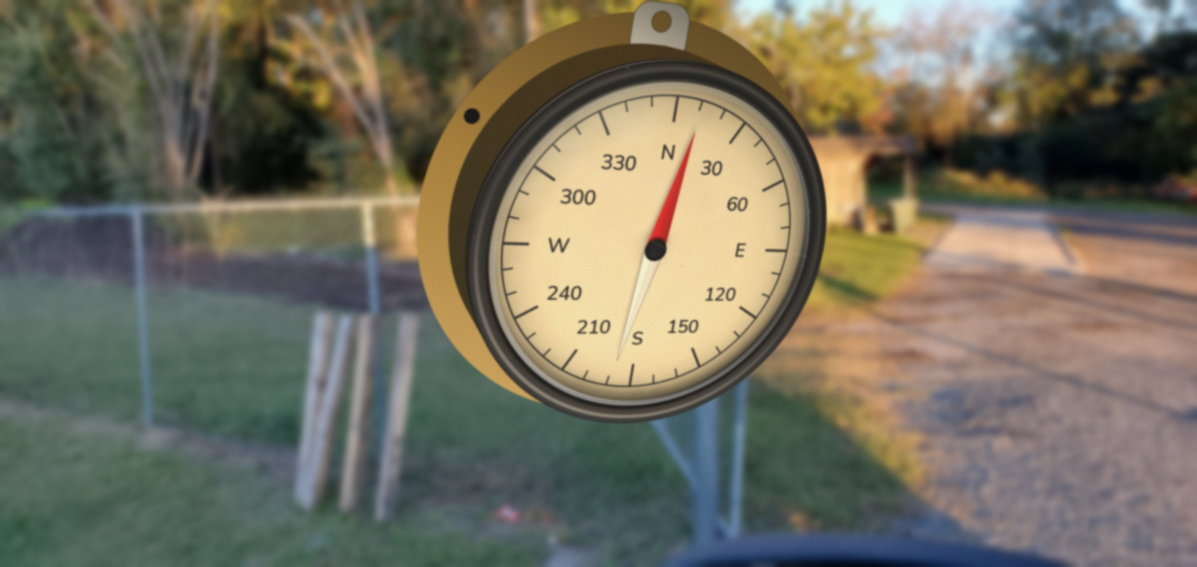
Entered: 10 °
